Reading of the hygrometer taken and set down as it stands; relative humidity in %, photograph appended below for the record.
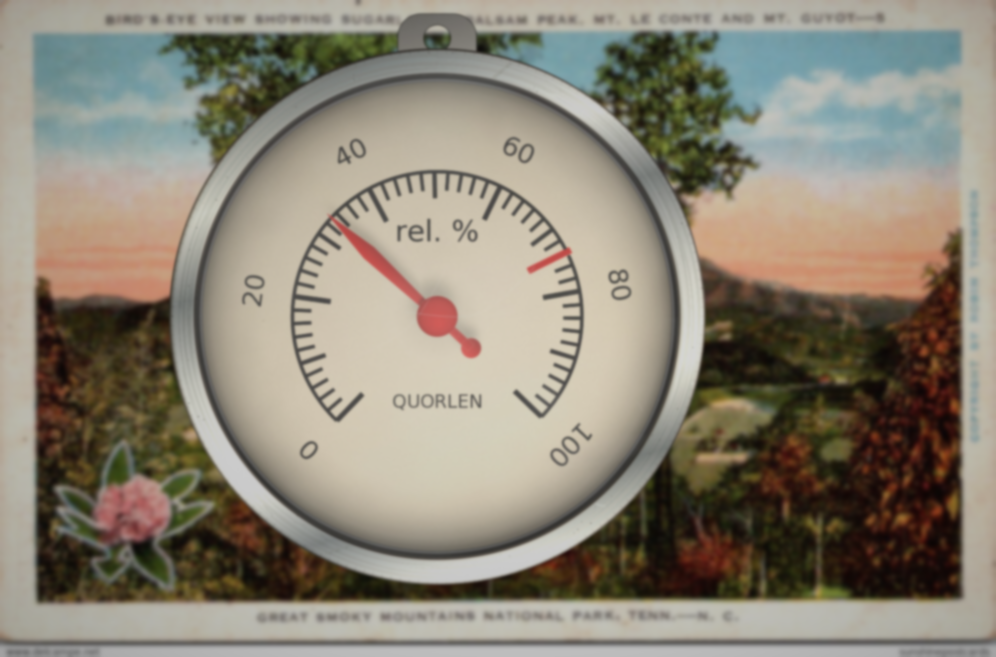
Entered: 33 %
